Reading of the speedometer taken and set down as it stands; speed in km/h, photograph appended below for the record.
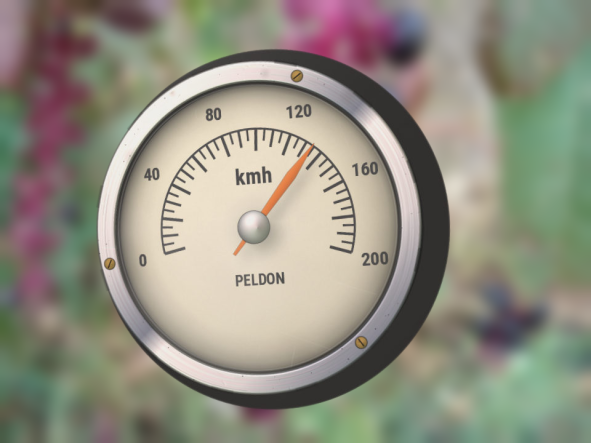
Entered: 135 km/h
